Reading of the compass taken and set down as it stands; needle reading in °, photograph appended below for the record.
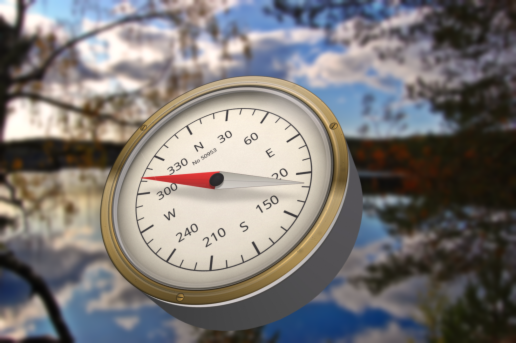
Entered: 310 °
